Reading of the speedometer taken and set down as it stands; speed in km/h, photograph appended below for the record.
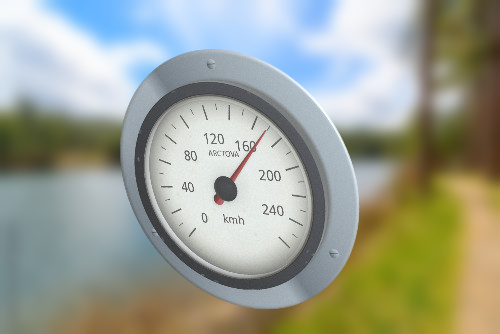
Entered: 170 km/h
